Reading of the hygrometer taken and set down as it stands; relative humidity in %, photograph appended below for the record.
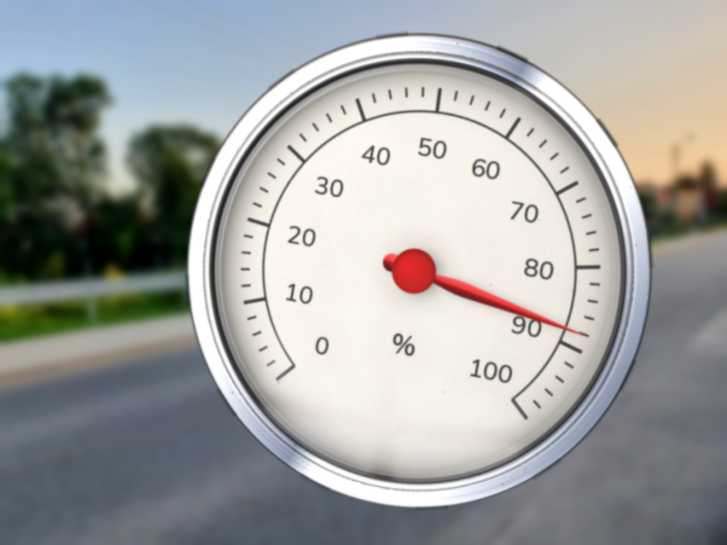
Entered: 88 %
